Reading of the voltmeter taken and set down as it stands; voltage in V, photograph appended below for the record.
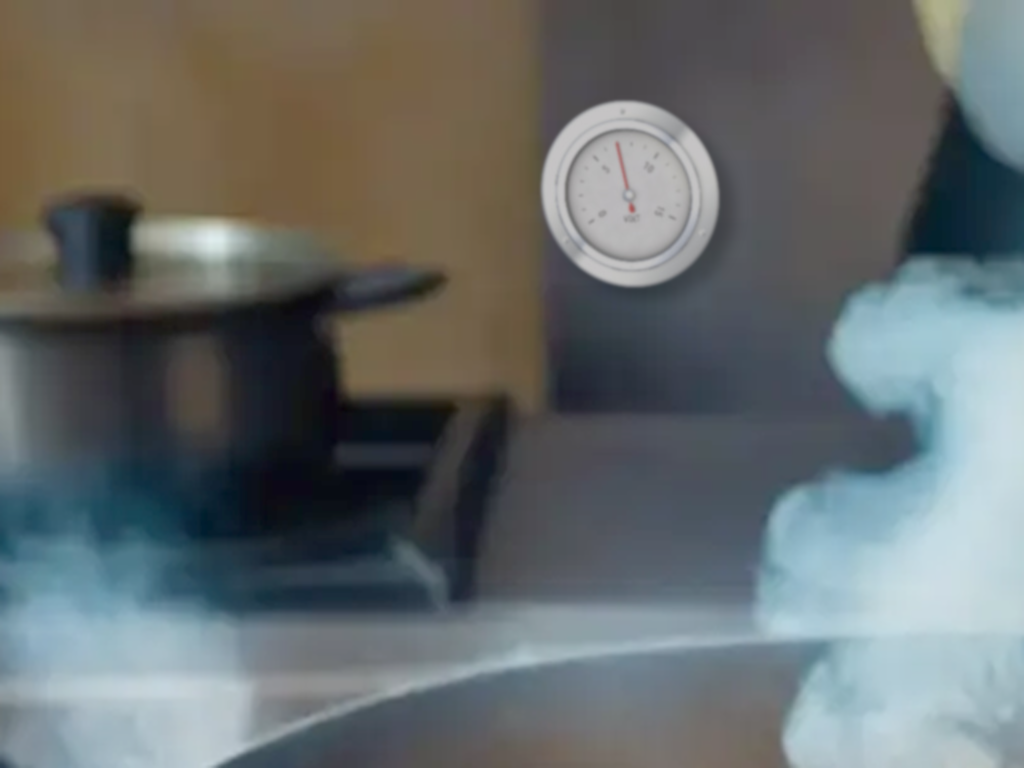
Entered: 7 V
